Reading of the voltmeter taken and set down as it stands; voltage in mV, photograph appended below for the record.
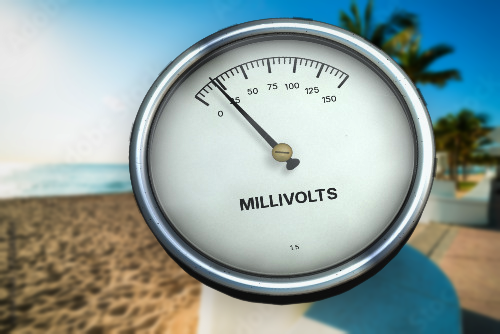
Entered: 20 mV
